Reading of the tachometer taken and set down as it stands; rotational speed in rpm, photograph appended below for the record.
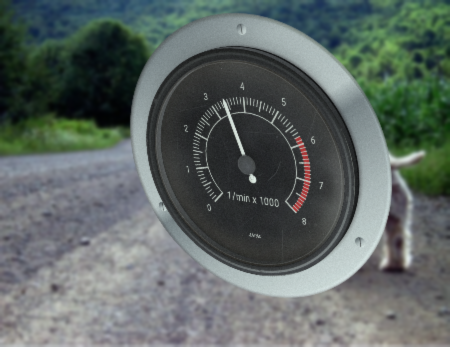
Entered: 3500 rpm
